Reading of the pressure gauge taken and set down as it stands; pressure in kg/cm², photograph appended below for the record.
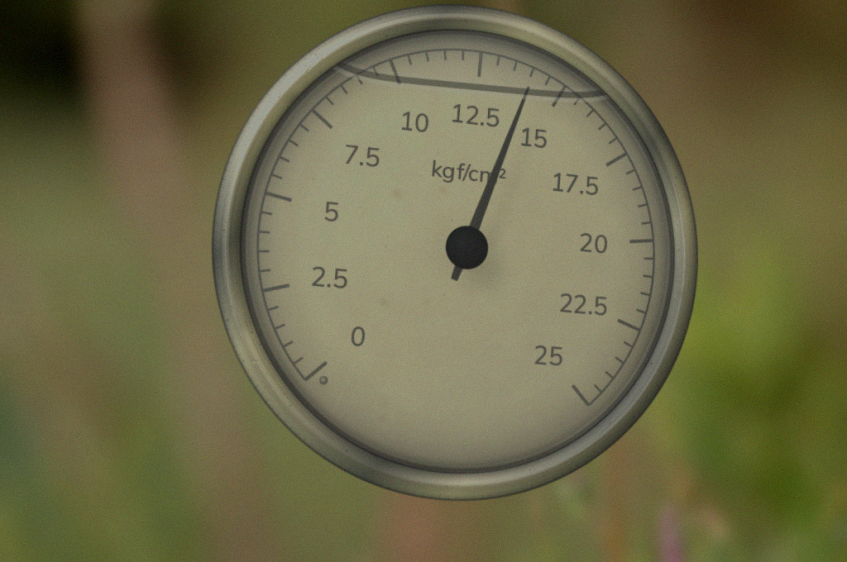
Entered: 14 kg/cm²
